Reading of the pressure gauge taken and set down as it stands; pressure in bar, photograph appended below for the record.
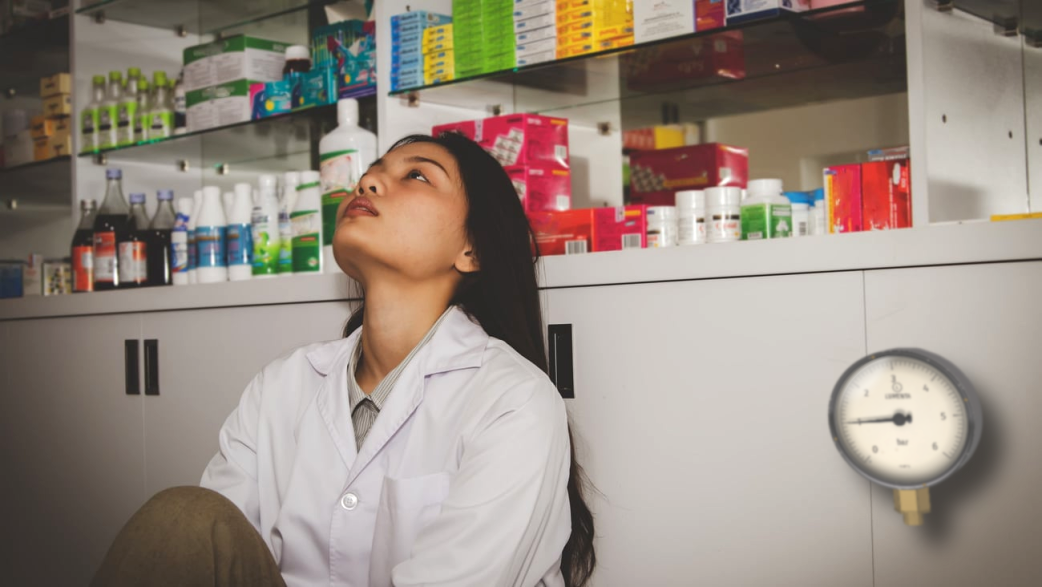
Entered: 1 bar
